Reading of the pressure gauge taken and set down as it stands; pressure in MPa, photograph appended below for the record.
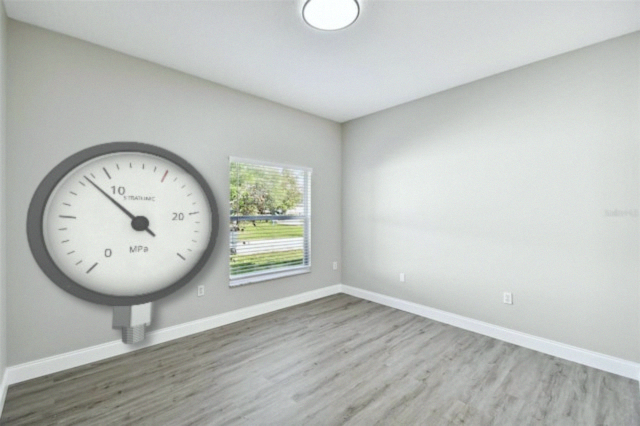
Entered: 8.5 MPa
